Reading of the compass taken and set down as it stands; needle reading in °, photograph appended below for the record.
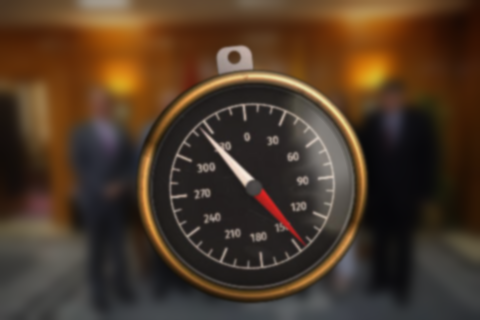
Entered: 145 °
